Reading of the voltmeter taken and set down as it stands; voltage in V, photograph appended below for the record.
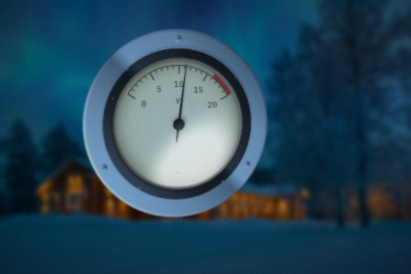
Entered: 11 V
